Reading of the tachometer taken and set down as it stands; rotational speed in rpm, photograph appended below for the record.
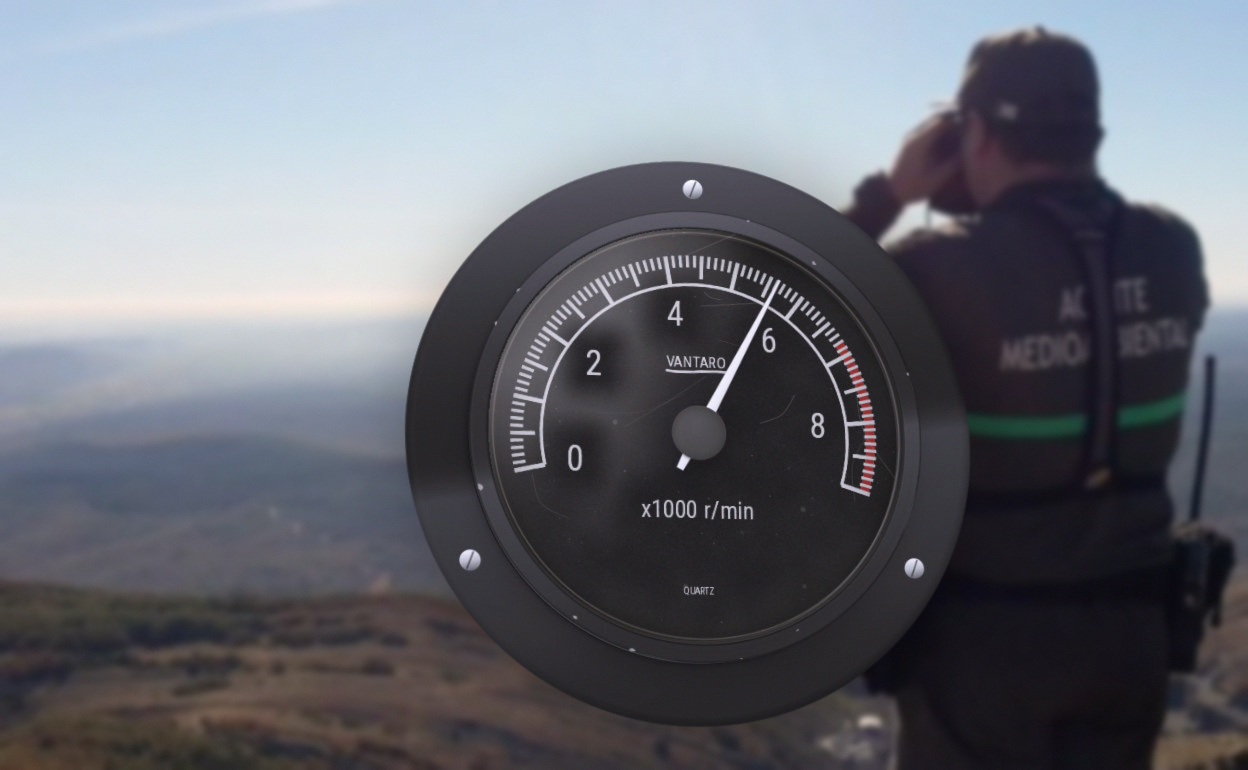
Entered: 5600 rpm
